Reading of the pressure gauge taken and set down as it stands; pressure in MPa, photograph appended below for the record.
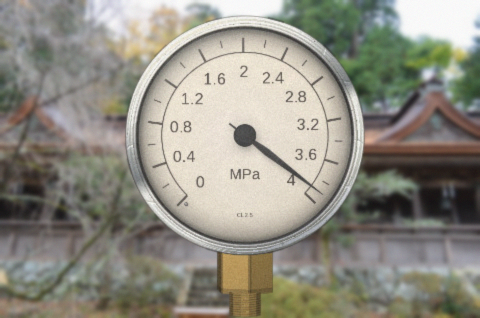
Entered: 3.9 MPa
